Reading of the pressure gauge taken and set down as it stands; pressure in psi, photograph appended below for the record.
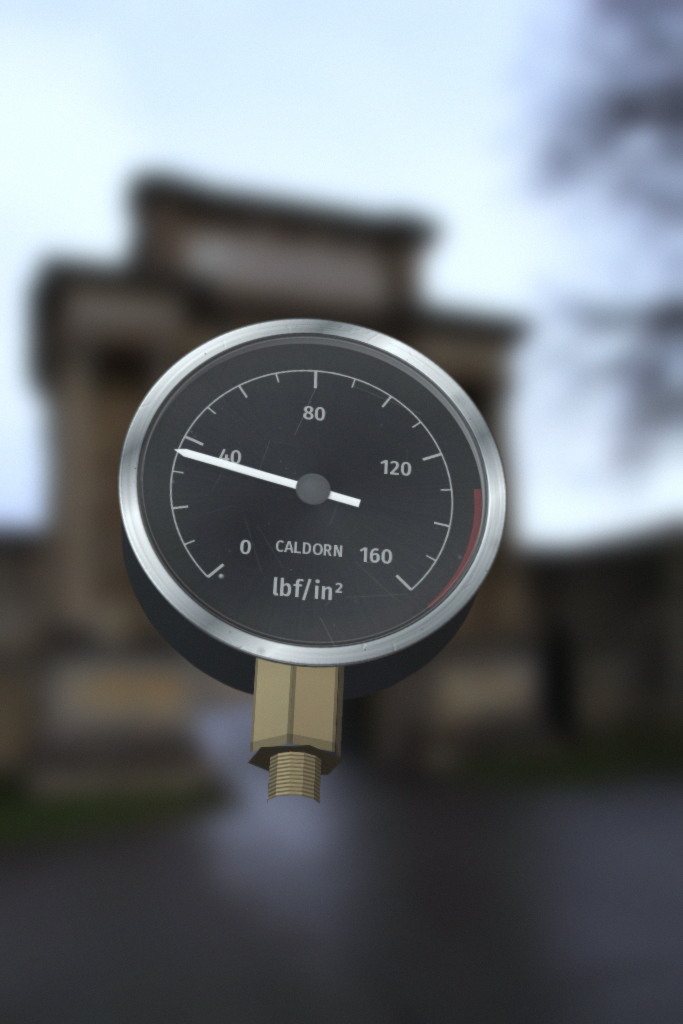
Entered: 35 psi
